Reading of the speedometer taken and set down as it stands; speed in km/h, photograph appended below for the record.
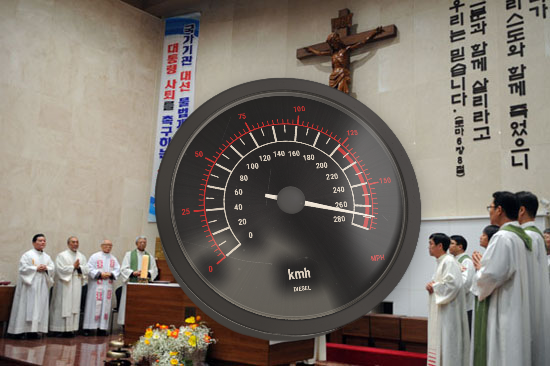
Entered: 270 km/h
